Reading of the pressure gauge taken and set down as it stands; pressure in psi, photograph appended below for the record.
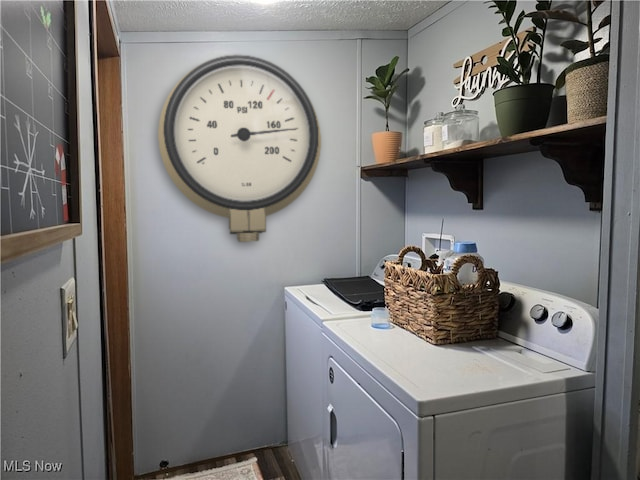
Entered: 170 psi
